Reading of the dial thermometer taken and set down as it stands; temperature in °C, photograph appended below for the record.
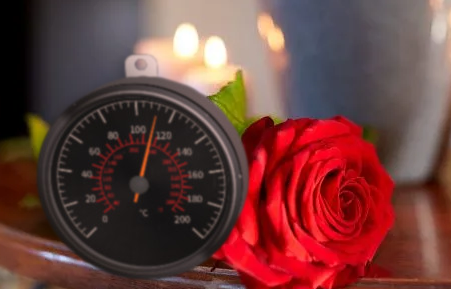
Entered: 112 °C
